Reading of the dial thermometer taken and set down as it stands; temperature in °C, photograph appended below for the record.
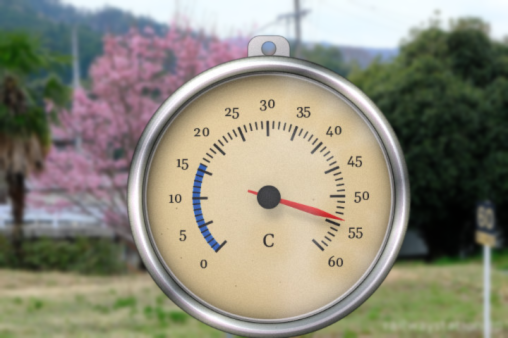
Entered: 54 °C
